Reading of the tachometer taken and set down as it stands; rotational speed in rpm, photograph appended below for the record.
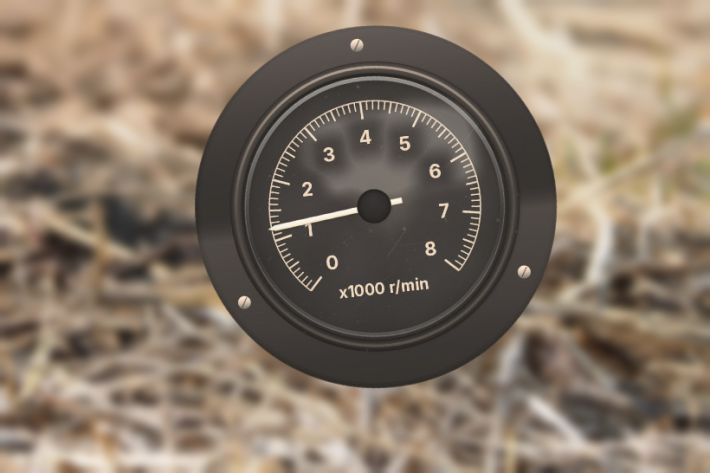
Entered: 1200 rpm
